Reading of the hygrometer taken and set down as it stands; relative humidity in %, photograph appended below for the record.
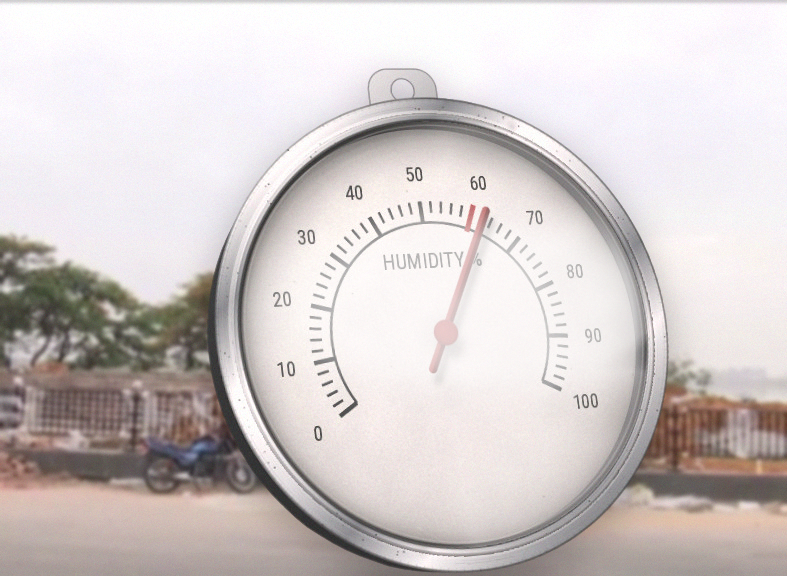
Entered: 62 %
